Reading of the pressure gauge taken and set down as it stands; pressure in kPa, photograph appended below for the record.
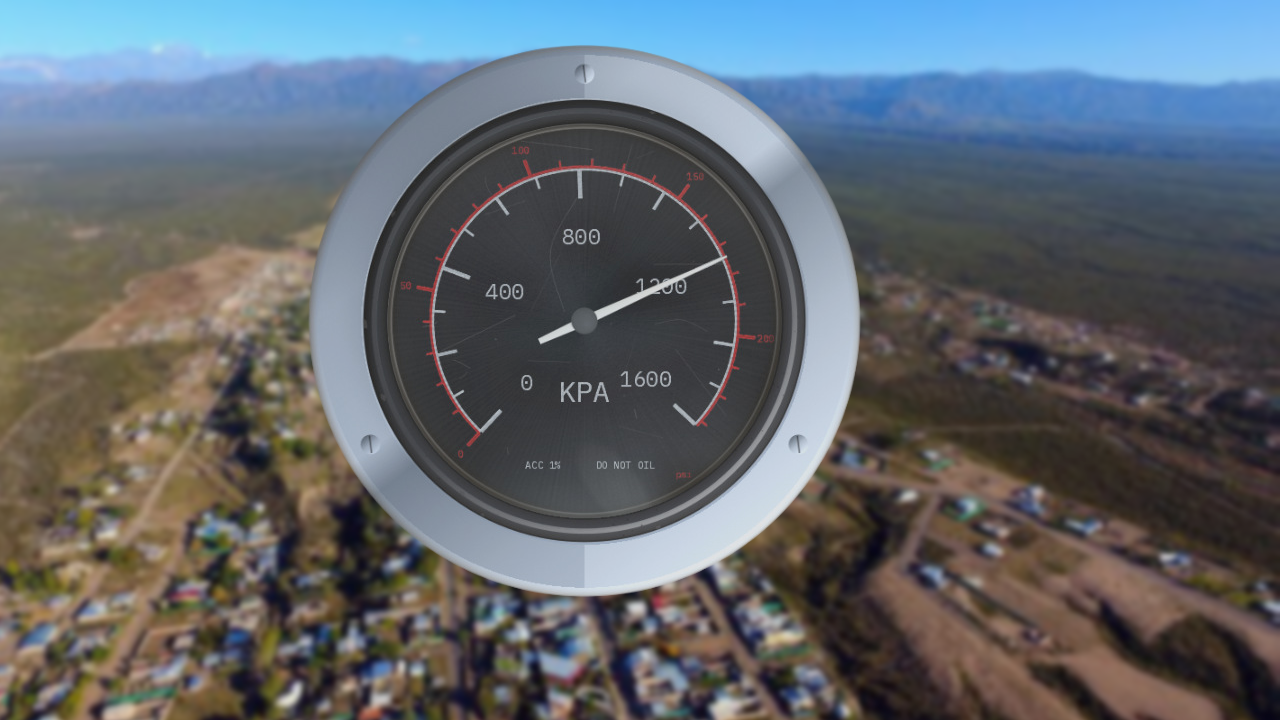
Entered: 1200 kPa
